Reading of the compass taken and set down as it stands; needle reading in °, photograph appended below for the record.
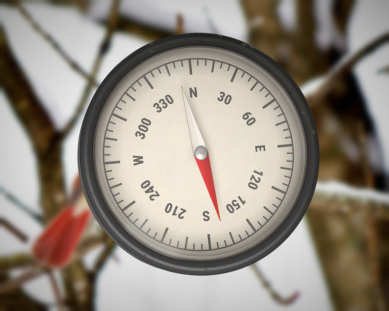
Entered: 170 °
